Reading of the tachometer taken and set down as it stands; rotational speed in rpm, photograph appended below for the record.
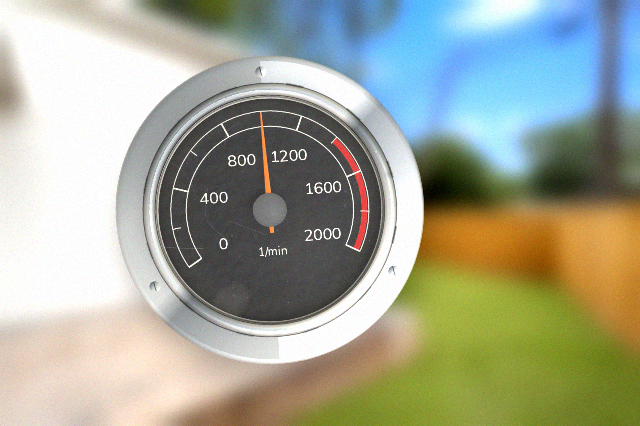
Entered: 1000 rpm
